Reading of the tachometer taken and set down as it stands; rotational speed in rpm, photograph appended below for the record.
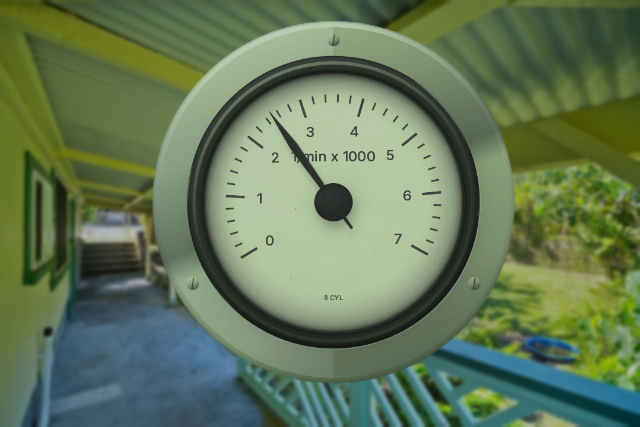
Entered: 2500 rpm
